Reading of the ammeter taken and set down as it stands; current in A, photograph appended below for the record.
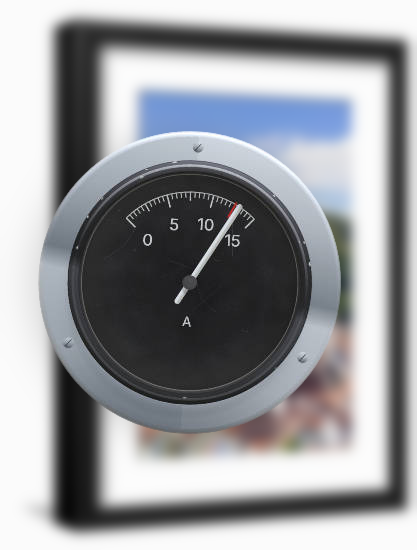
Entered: 13 A
